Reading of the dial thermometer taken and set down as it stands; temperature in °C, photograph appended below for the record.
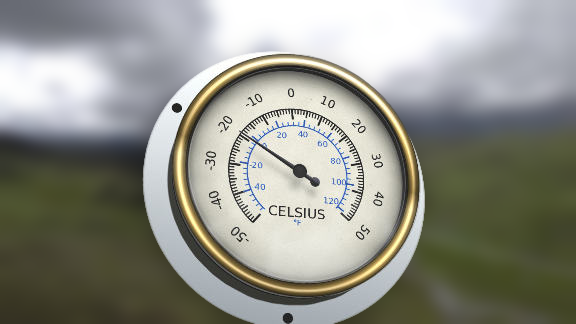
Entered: -20 °C
